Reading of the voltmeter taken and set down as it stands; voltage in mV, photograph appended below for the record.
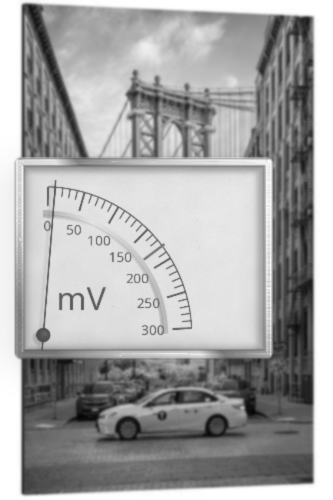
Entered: 10 mV
